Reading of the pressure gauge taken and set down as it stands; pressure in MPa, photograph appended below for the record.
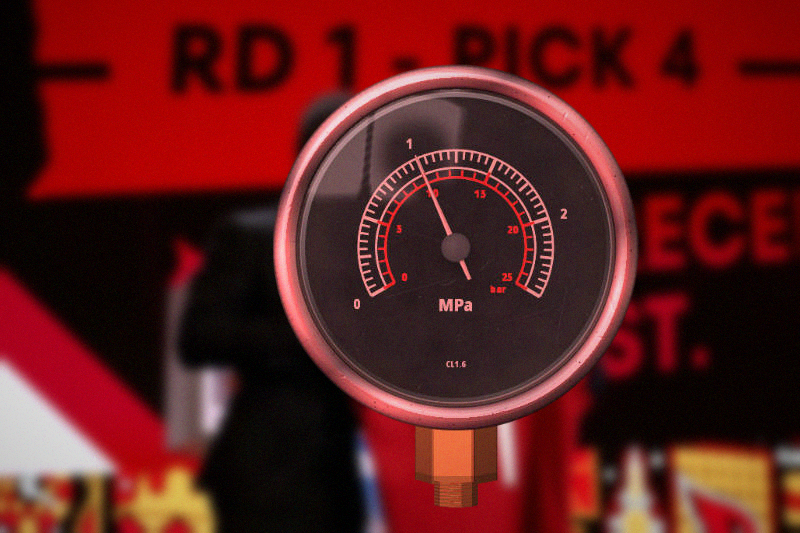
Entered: 1 MPa
